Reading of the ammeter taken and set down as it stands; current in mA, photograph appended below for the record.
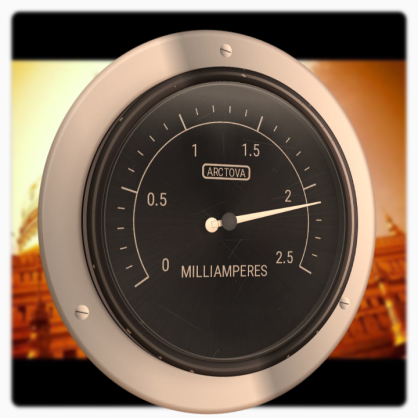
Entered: 2.1 mA
